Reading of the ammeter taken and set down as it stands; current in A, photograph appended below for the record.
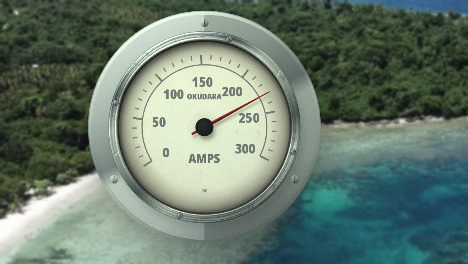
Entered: 230 A
